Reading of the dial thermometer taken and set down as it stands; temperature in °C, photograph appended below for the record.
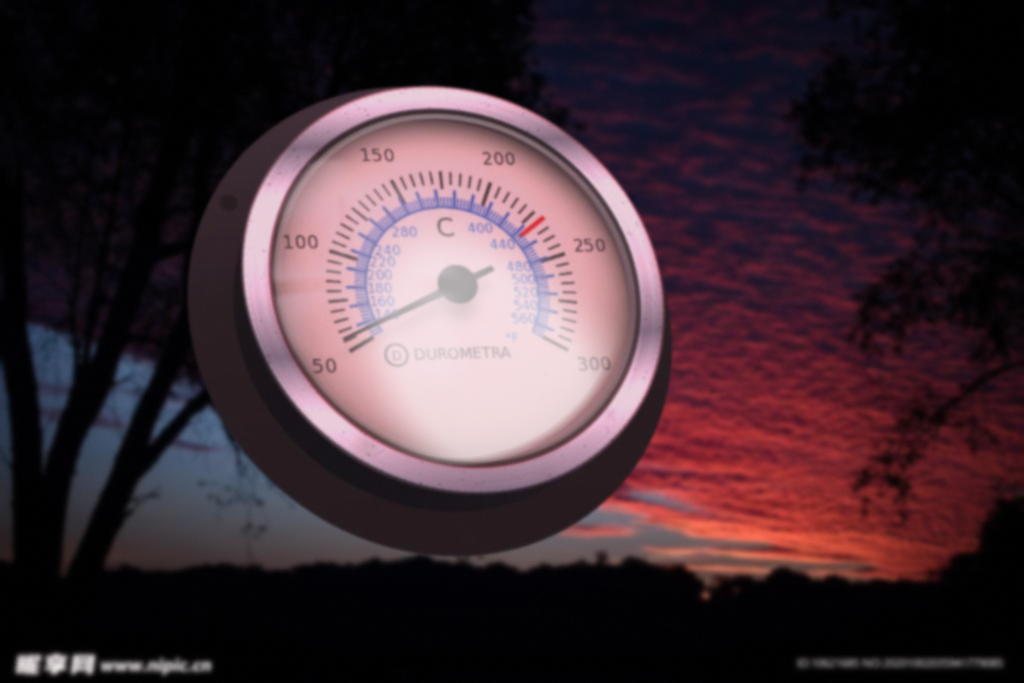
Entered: 55 °C
